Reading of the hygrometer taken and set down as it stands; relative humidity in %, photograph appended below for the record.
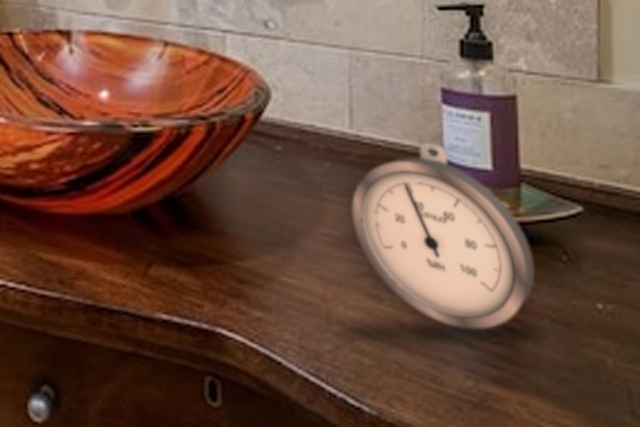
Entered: 40 %
